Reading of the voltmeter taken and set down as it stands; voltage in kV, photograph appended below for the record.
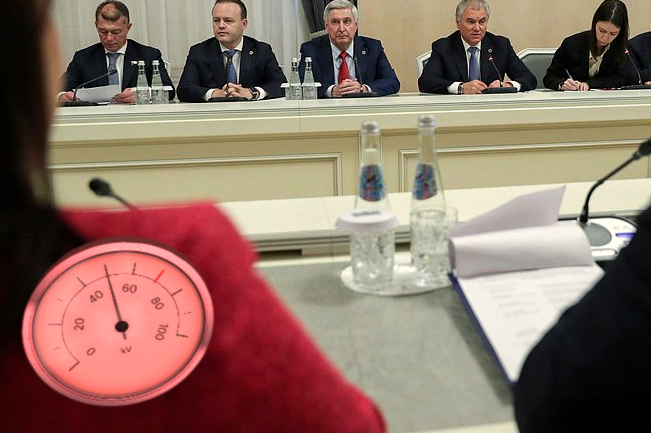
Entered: 50 kV
